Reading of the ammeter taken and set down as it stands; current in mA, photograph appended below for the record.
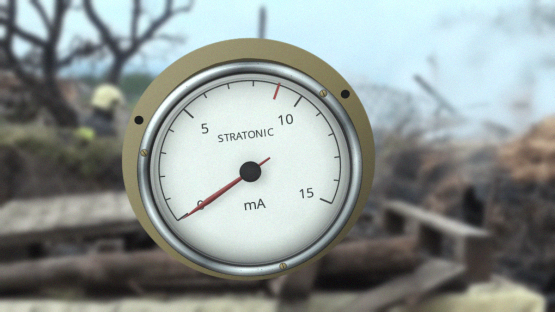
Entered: 0 mA
